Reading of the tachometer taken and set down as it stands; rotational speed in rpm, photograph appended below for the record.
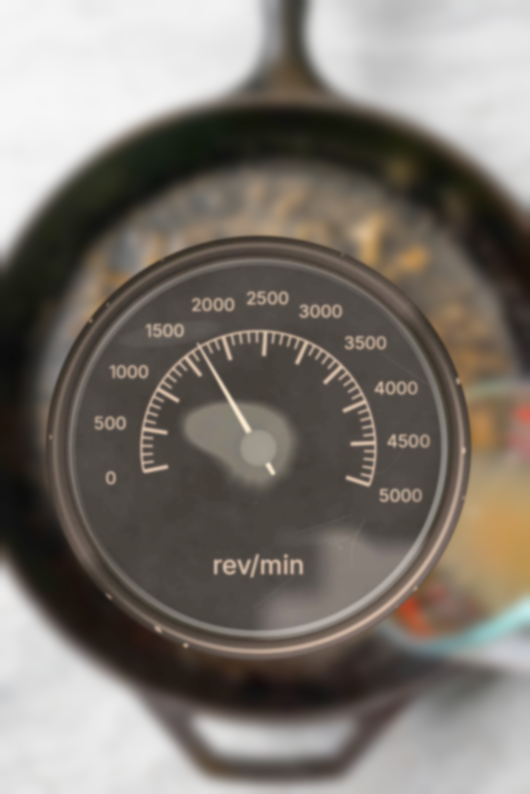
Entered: 1700 rpm
